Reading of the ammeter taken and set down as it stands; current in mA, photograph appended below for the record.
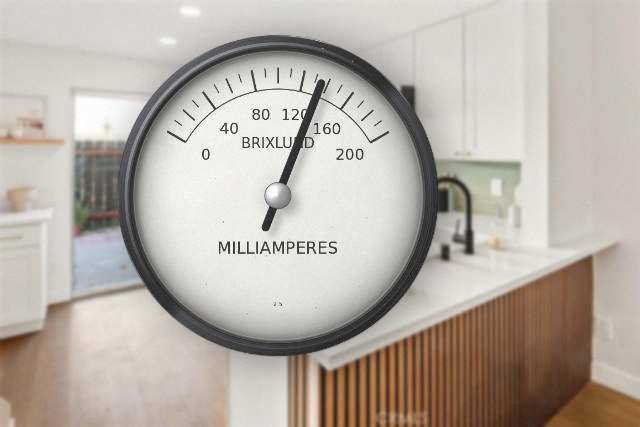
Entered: 135 mA
